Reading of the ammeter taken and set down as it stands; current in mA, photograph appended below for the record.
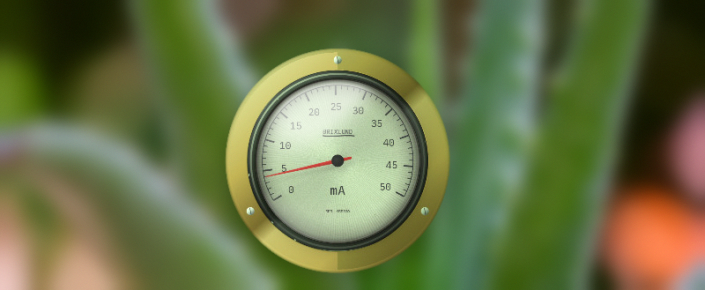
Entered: 4 mA
